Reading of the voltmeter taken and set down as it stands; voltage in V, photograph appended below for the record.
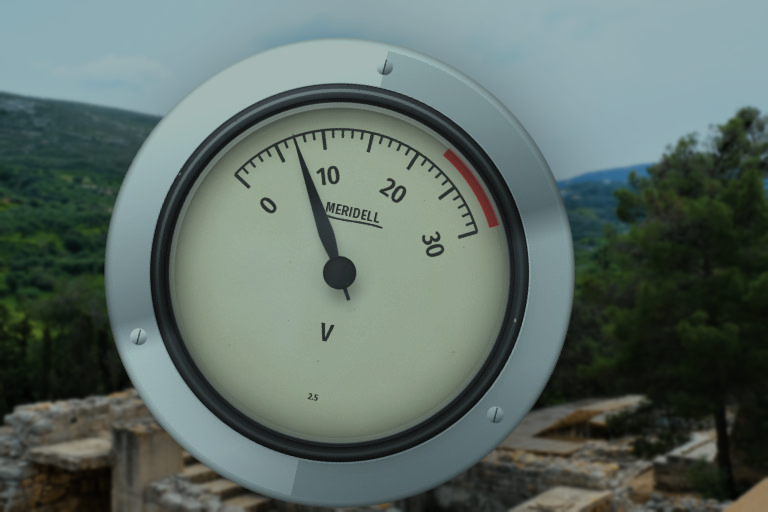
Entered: 7 V
